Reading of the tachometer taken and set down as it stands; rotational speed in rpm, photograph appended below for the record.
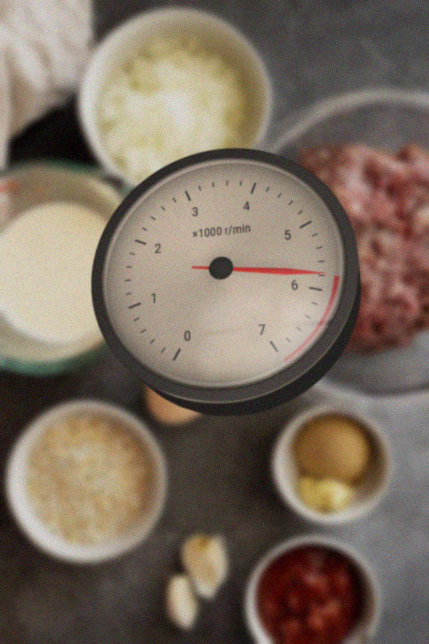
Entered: 5800 rpm
